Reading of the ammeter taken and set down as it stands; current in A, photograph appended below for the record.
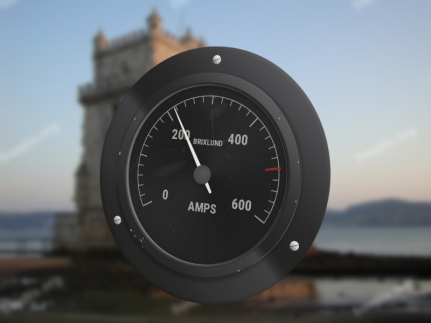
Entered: 220 A
